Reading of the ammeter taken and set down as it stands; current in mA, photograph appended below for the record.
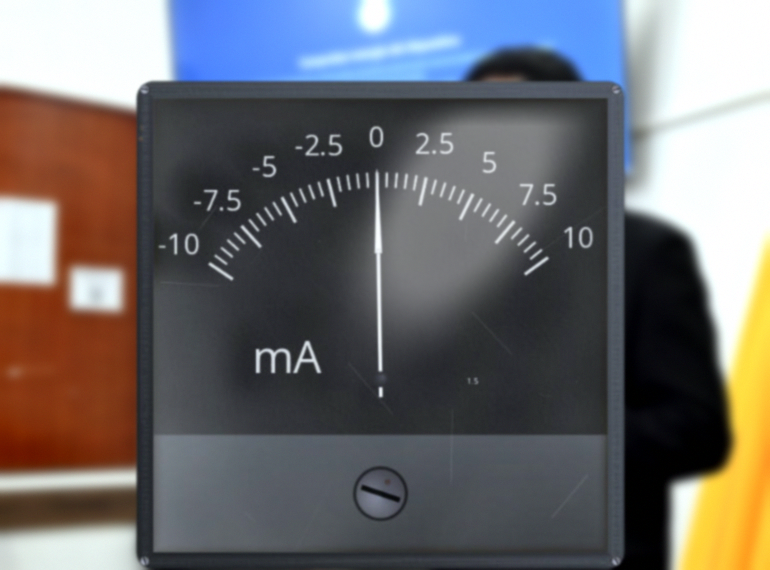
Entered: 0 mA
